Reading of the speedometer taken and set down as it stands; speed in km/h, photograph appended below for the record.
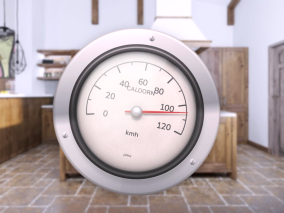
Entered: 105 km/h
